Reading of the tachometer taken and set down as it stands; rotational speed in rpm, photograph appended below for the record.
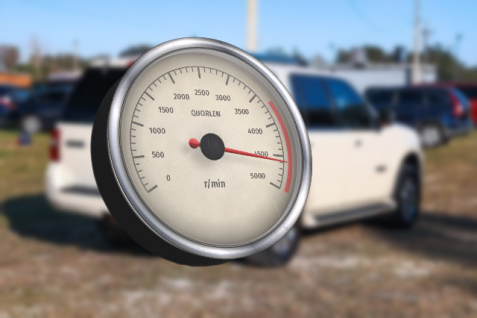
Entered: 4600 rpm
